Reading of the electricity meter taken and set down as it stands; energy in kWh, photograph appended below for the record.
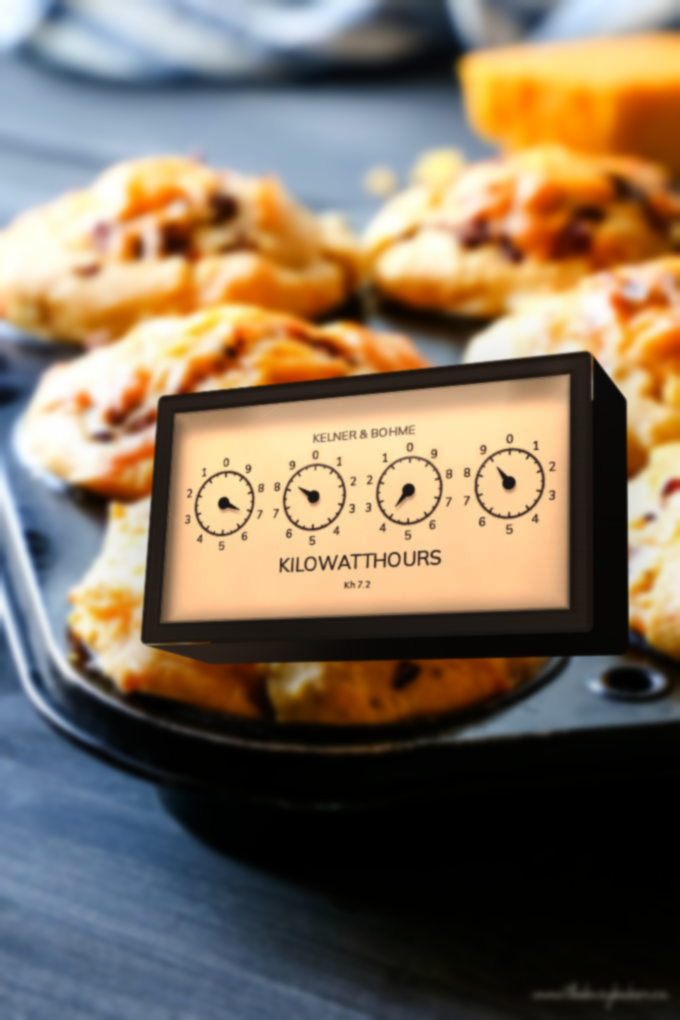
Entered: 6839 kWh
